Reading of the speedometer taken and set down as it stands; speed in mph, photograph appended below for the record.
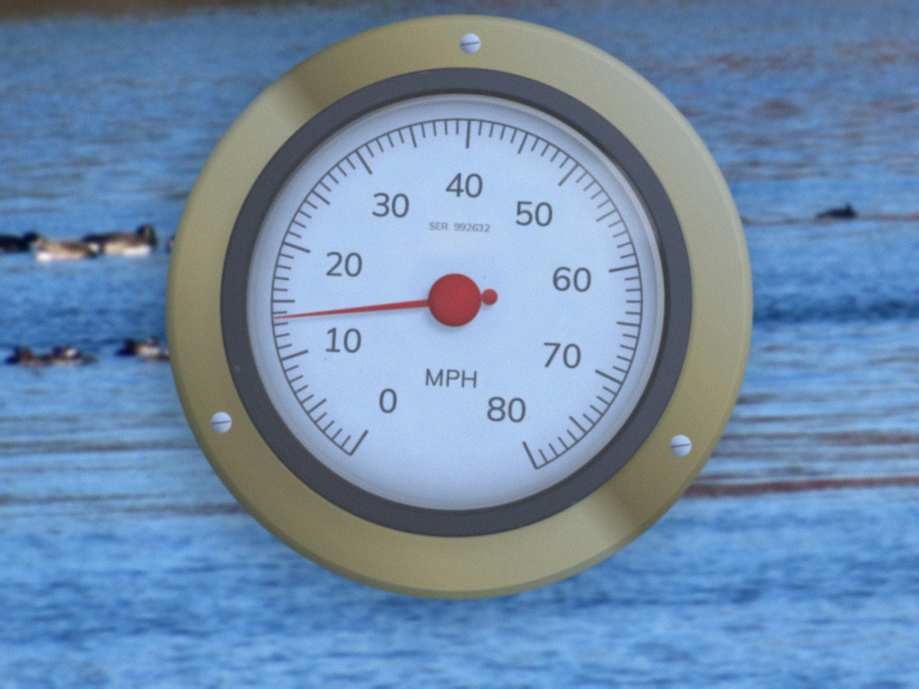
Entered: 13.5 mph
